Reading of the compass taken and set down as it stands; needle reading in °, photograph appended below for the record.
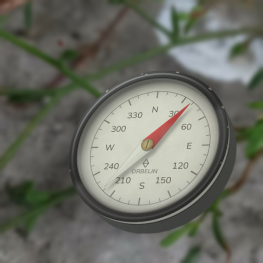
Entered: 40 °
